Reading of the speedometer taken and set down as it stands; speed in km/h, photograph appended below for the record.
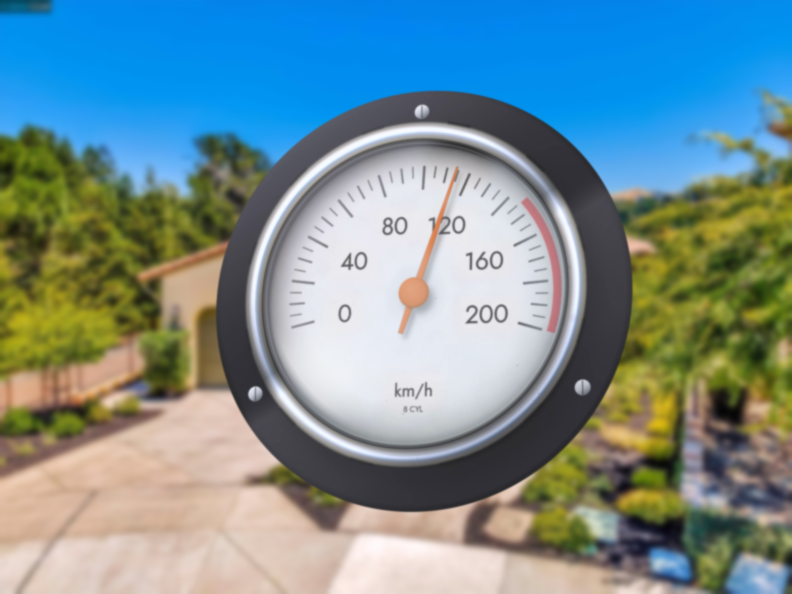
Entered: 115 km/h
